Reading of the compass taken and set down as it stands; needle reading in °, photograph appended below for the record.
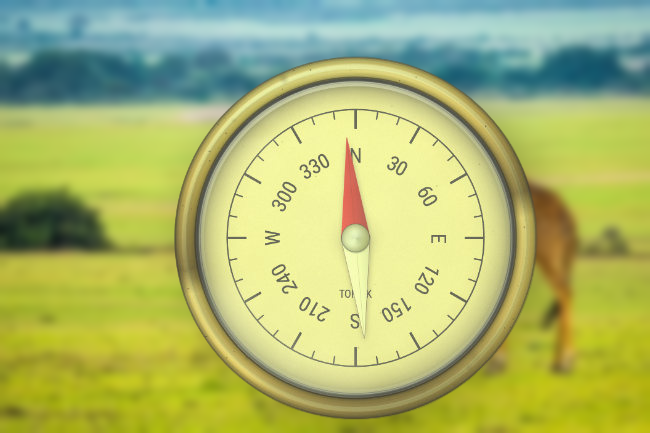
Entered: 355 °
